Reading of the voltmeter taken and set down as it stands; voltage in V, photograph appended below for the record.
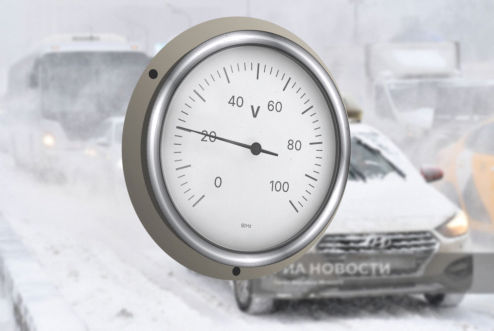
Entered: 20 V
